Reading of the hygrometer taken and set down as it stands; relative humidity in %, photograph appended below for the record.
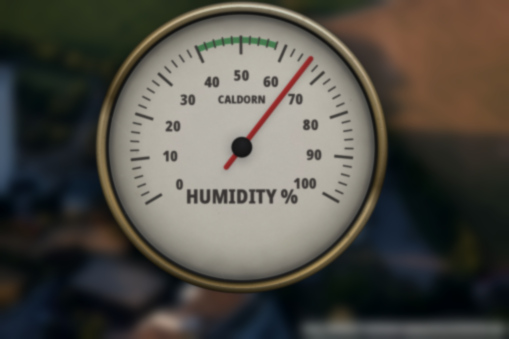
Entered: 66 %
